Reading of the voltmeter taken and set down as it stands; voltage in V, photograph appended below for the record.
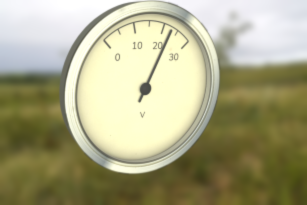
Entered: 22.5 V
